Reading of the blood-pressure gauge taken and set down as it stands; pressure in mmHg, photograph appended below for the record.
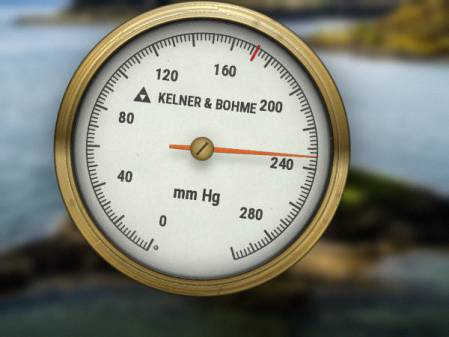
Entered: 234 mmHg
